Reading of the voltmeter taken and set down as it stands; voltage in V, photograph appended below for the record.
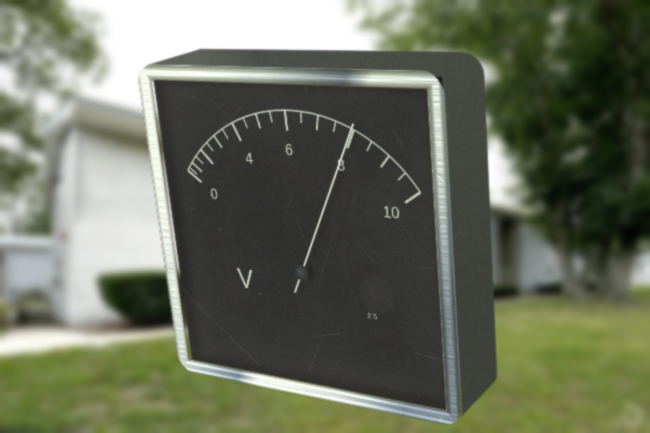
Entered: 8 V
